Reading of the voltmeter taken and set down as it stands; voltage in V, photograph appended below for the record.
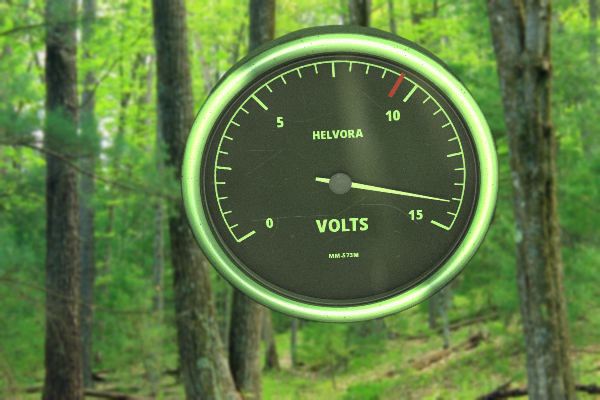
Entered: 14 V
